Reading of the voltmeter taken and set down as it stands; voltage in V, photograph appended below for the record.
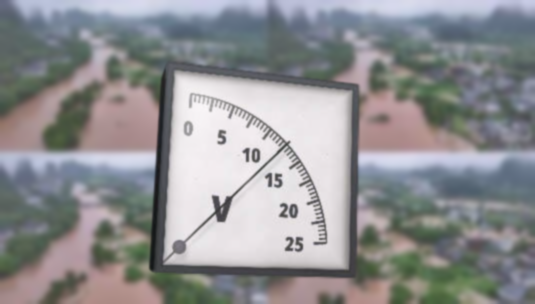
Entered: 12.5 V
